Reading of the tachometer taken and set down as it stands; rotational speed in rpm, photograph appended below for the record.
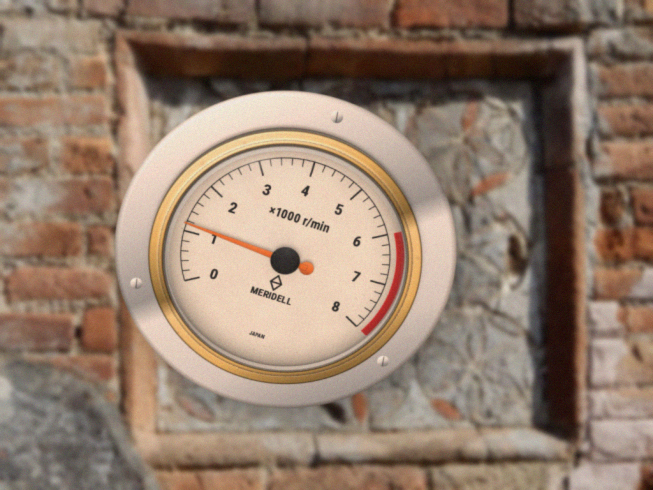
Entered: 1200 rpm
